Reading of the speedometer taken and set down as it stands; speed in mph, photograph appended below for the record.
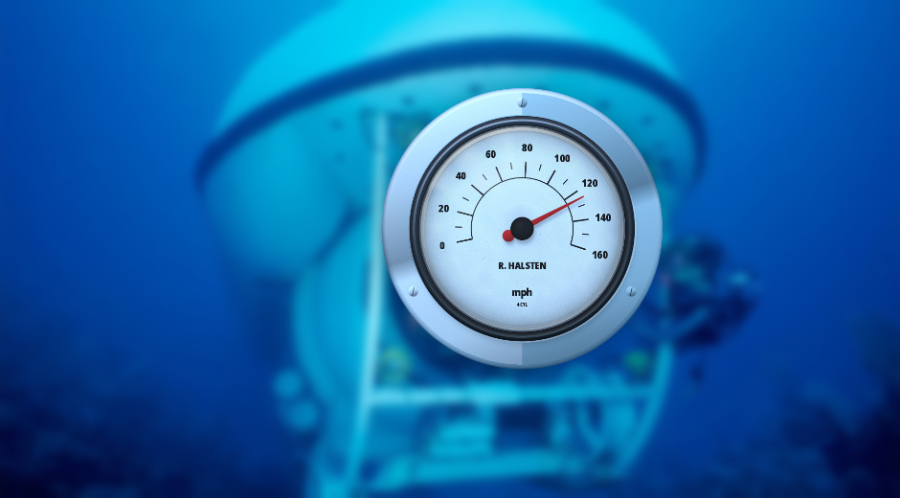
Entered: 125 mph
